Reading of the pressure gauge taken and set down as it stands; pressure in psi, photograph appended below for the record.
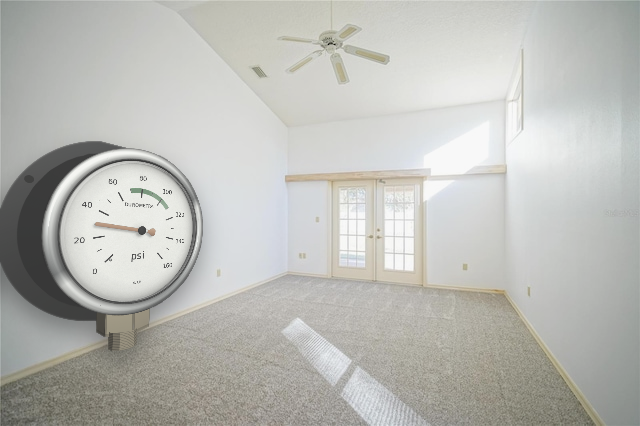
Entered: 30 psi
